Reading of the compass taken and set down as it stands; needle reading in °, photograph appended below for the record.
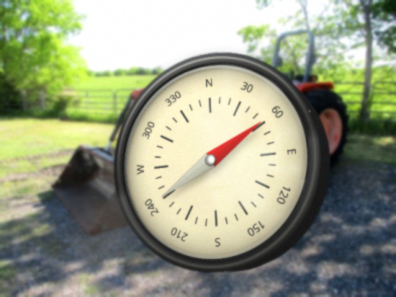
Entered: 60 °
